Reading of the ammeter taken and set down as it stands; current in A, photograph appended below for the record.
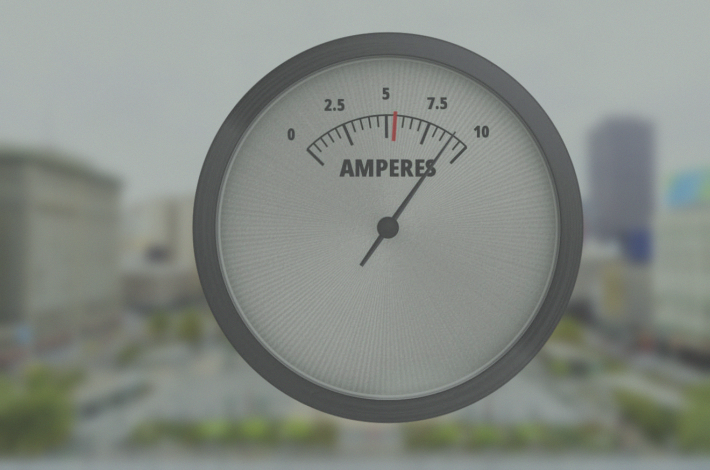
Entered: 9 A
